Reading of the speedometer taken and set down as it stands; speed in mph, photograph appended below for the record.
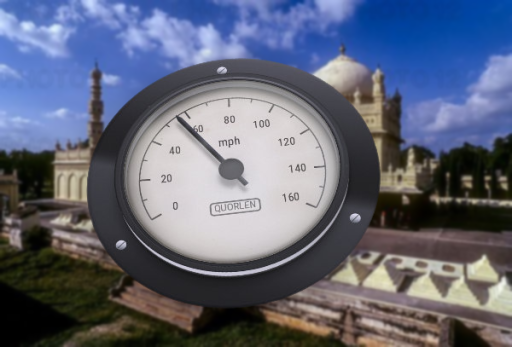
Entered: 55 mph
